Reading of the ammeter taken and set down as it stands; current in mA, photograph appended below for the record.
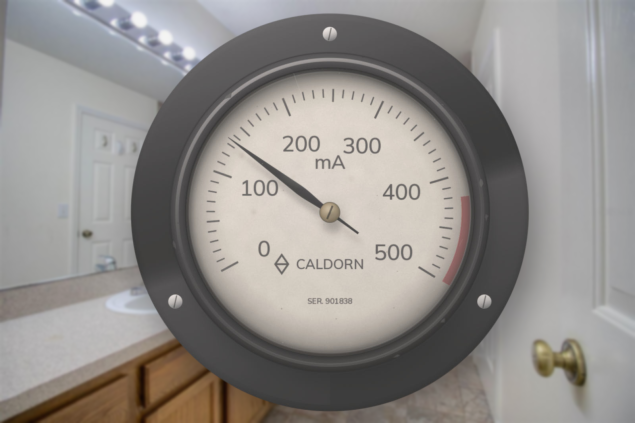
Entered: 135 mA
